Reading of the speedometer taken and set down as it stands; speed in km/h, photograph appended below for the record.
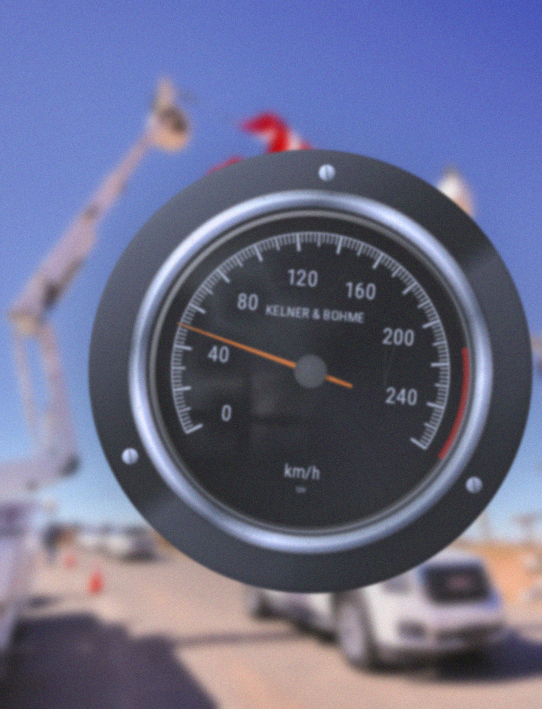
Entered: 50 km/h
